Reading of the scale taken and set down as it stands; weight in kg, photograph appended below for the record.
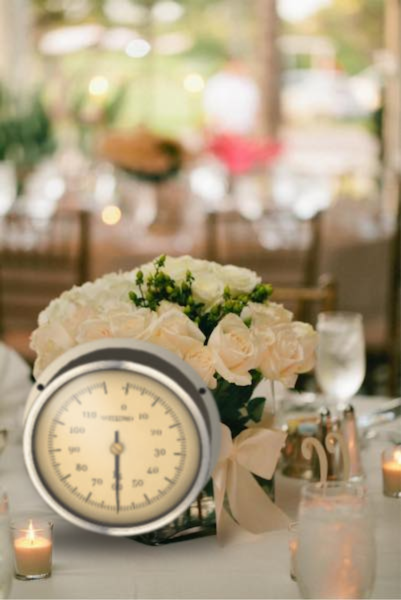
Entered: 60 kg
